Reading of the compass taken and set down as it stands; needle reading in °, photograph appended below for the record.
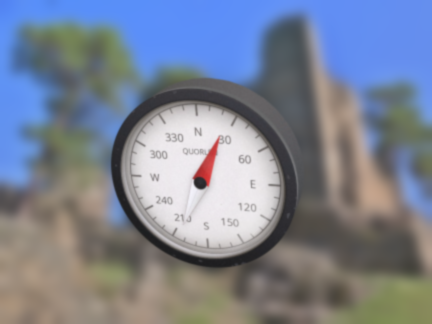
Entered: 25 °
